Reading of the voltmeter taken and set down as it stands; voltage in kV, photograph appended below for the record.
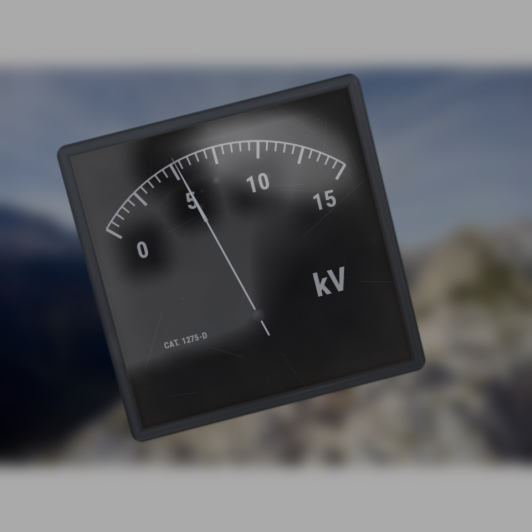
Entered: 5.25 kV
